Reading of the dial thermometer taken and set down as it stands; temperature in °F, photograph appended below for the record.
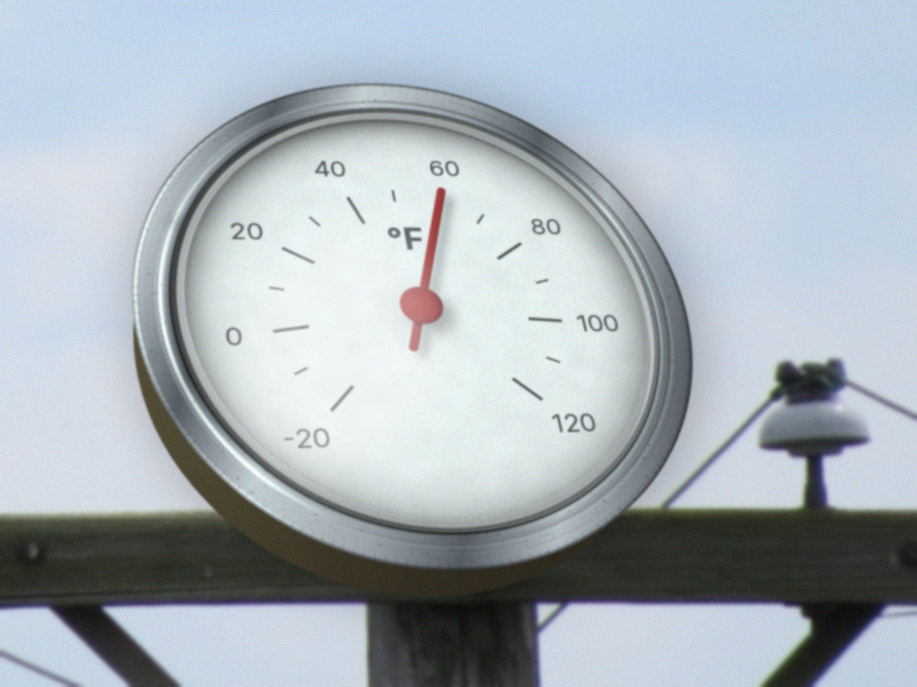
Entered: 60 °F
